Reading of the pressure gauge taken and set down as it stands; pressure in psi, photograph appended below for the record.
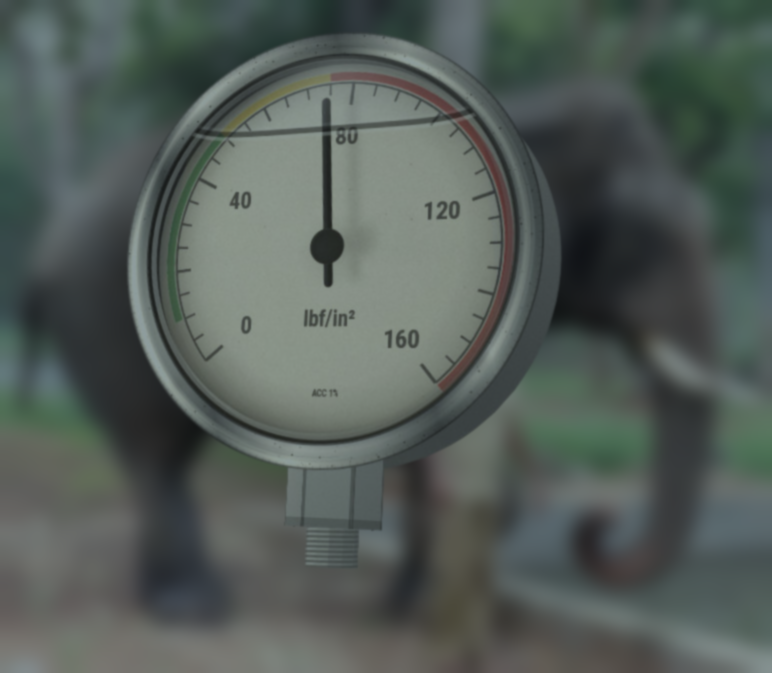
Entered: 75 psi
